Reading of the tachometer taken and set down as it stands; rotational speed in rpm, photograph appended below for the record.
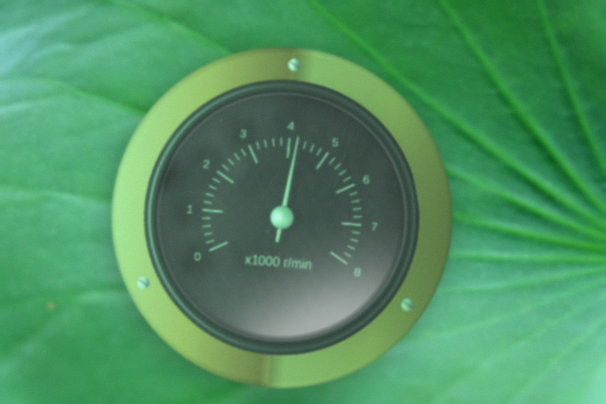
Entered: 4200 rpm
